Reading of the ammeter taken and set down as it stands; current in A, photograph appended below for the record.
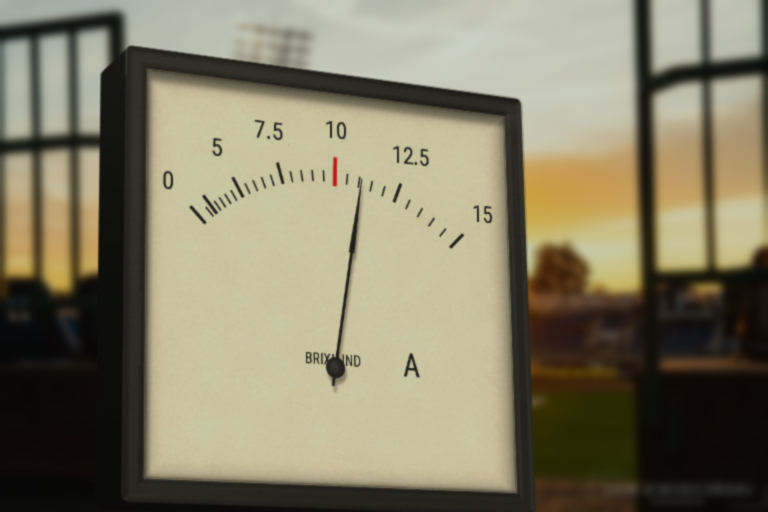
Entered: 11 A
